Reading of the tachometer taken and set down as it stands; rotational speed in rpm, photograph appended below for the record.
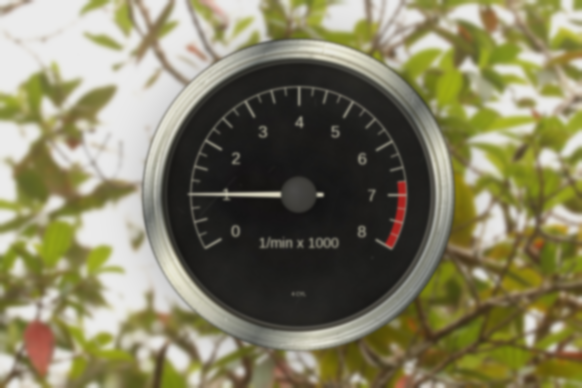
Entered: 1000 rpm
